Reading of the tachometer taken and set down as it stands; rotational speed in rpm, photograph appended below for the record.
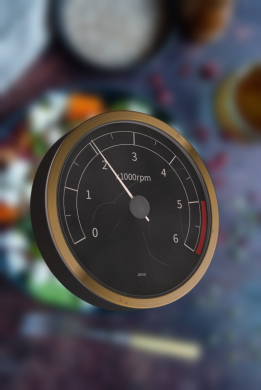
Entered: 2000 rpm
